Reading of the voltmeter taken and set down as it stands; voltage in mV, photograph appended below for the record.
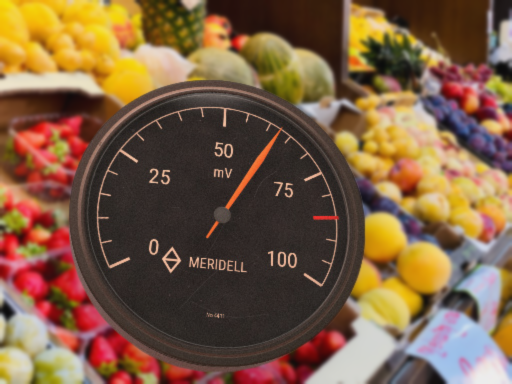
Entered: 62.5 mV
